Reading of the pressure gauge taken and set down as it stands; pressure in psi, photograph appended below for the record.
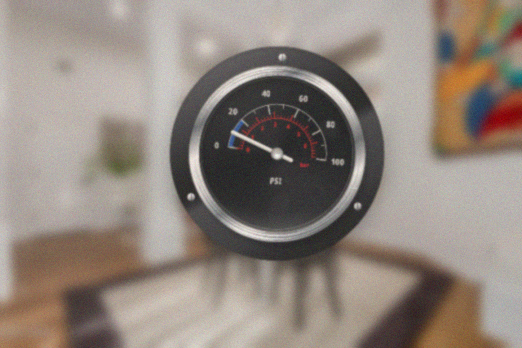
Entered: 10 psi
